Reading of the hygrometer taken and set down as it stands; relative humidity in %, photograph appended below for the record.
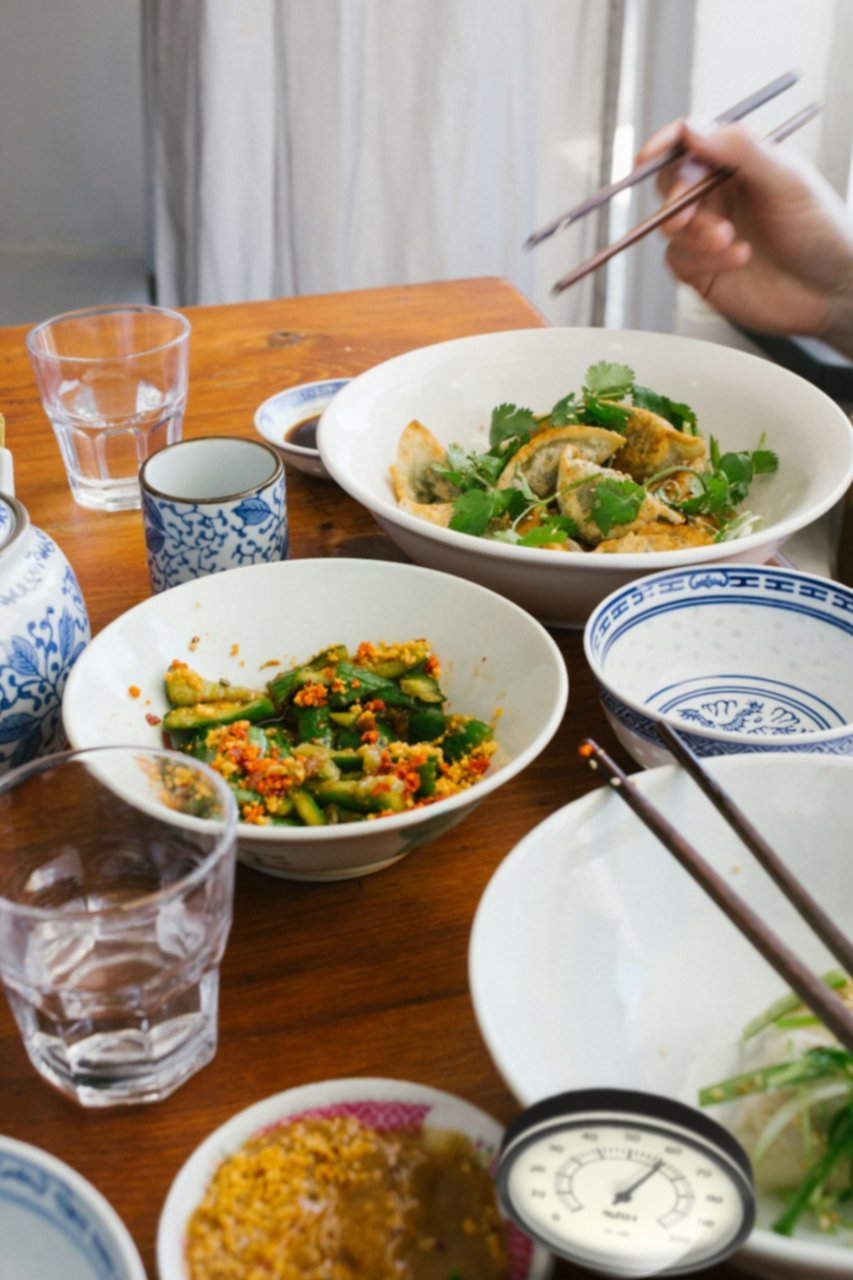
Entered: 60 %
